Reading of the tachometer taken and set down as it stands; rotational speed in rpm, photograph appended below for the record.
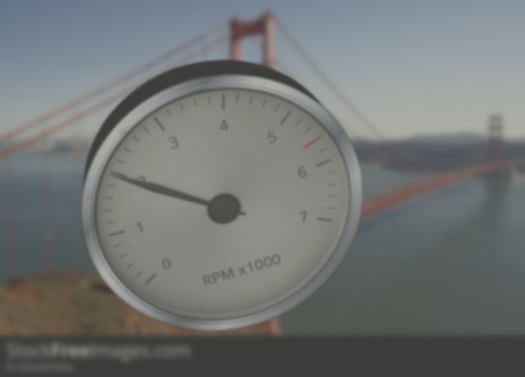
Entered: 2000 rpm
